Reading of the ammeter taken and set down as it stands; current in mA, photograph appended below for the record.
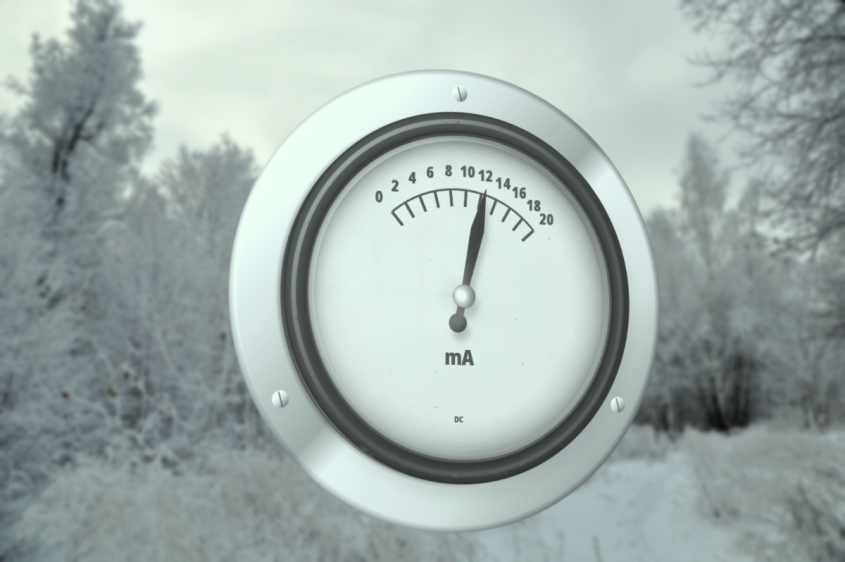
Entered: 12 mA
